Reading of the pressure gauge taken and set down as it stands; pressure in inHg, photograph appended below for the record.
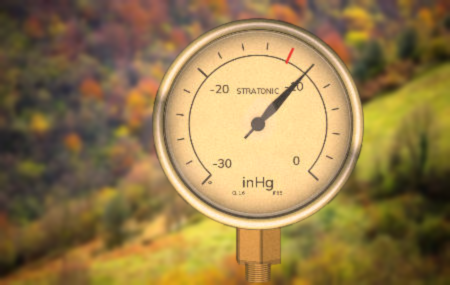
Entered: -10 inHg
